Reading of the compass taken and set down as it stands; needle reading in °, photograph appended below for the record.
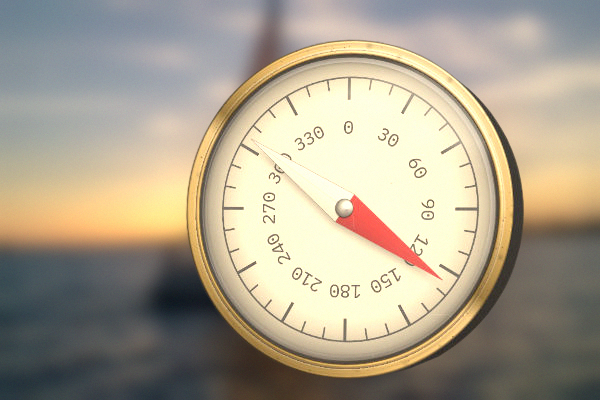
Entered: 125 °
